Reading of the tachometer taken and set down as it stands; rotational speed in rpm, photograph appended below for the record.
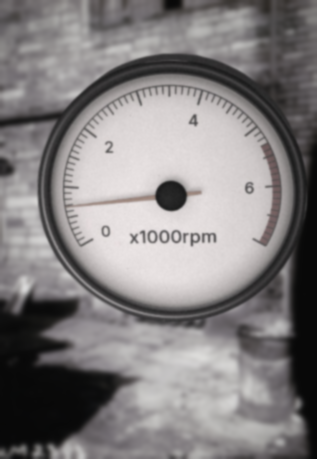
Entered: 700 rpm
